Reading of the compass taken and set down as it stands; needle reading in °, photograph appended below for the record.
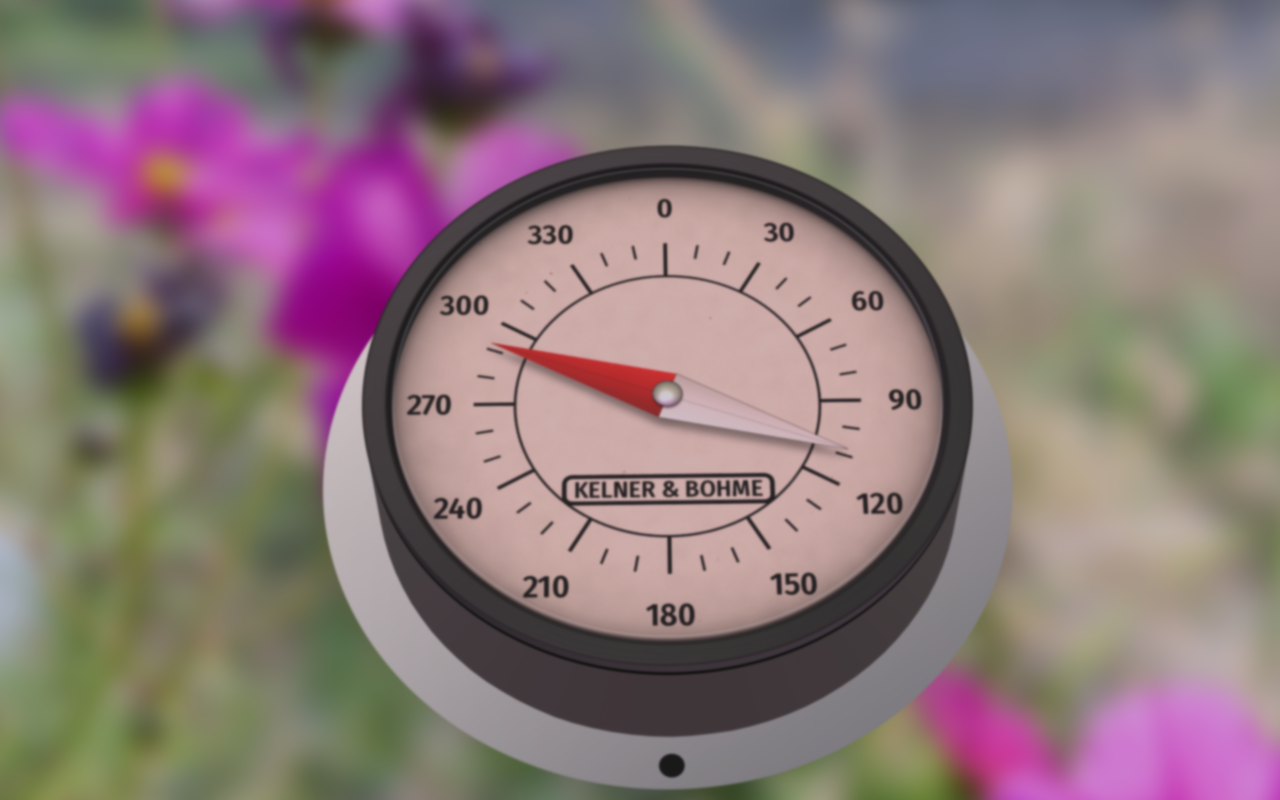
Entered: 290 °
